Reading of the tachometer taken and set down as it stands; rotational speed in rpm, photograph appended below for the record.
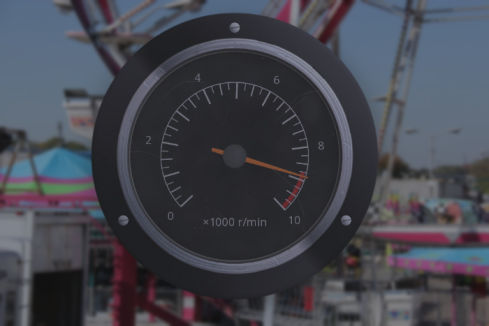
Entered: 8875 rpm
